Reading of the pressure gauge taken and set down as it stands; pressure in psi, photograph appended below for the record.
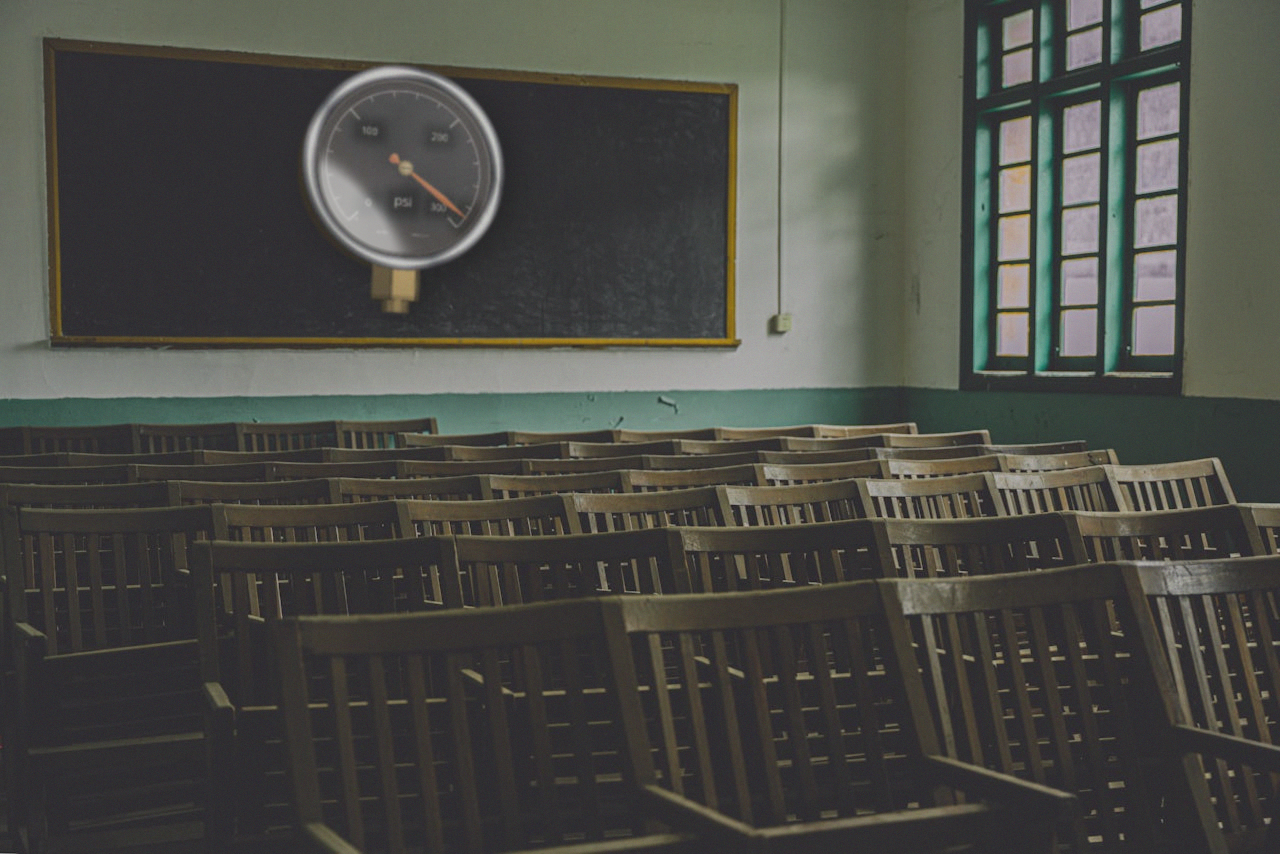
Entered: 290 psi
